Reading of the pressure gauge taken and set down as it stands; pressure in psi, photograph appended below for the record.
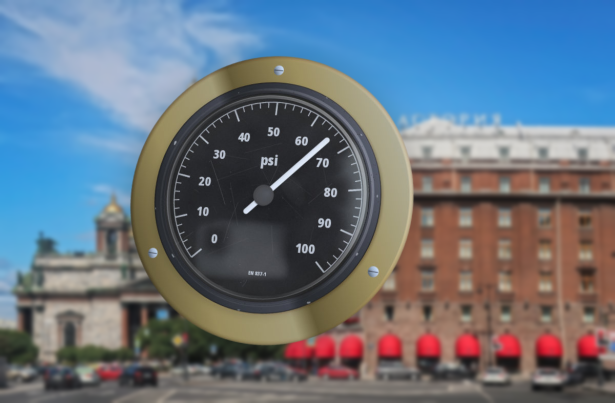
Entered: 66 psi
